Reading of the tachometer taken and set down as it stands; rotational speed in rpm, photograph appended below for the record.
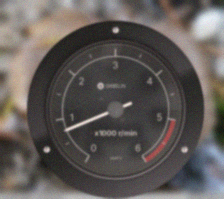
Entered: 750 rpm
